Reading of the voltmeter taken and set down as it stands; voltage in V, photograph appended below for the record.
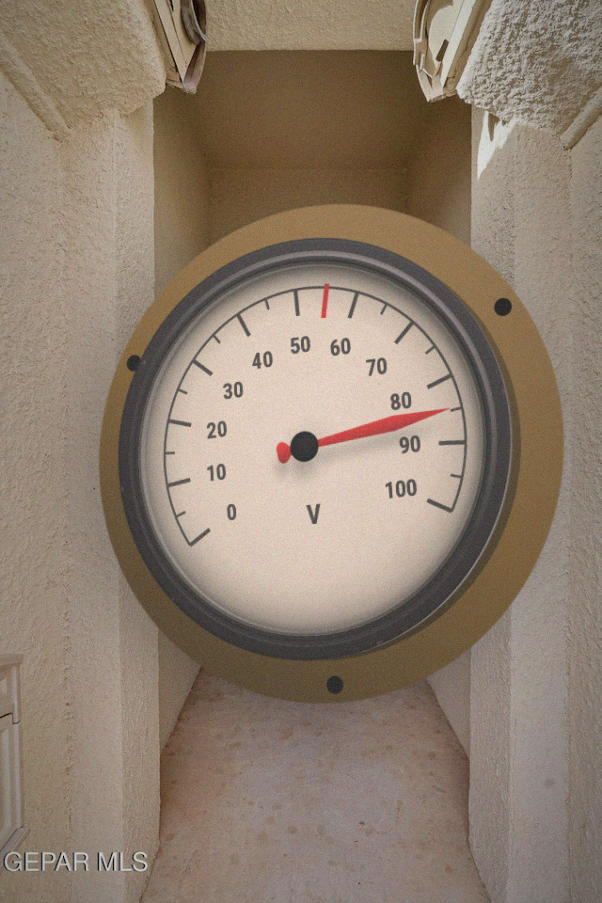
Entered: 85 V
